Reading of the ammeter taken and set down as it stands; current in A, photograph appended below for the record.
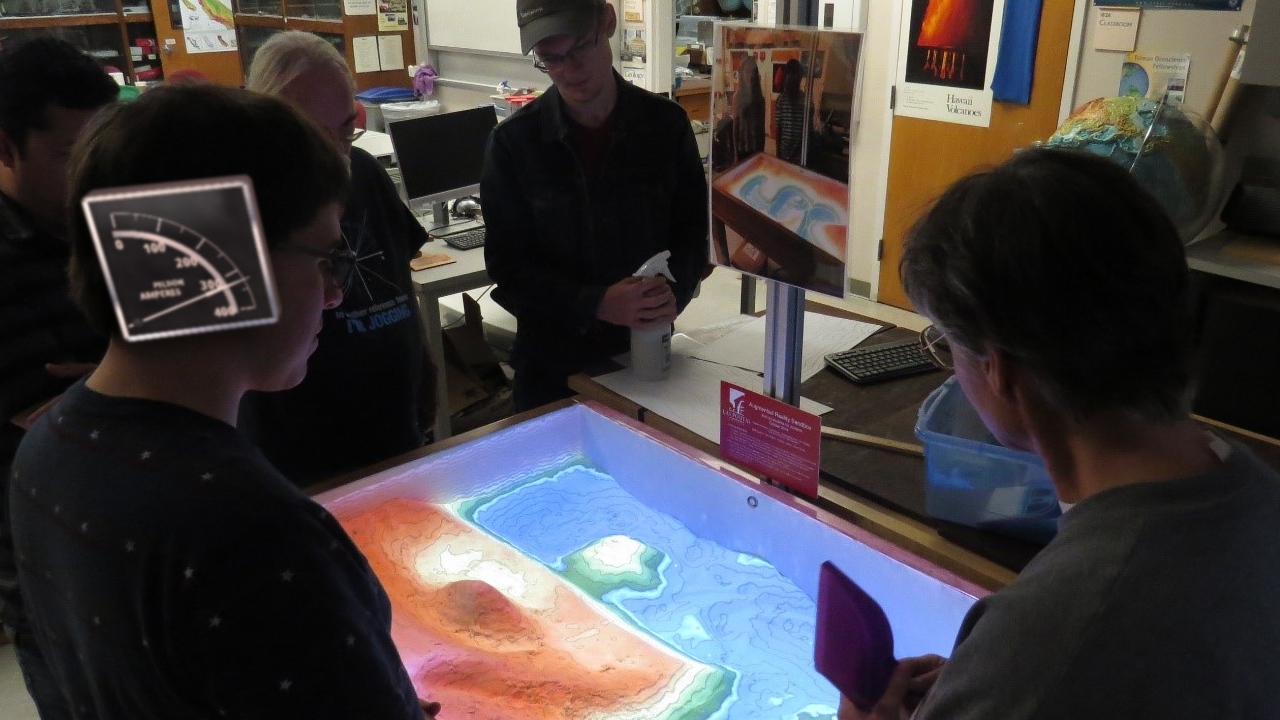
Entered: 325 A
